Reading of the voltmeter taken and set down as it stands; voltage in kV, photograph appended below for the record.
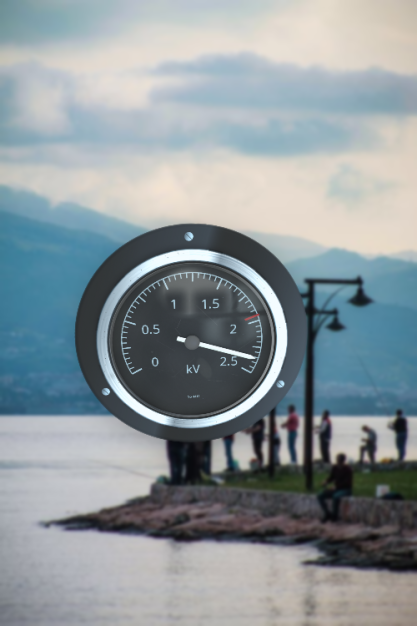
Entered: 2.35 kV
